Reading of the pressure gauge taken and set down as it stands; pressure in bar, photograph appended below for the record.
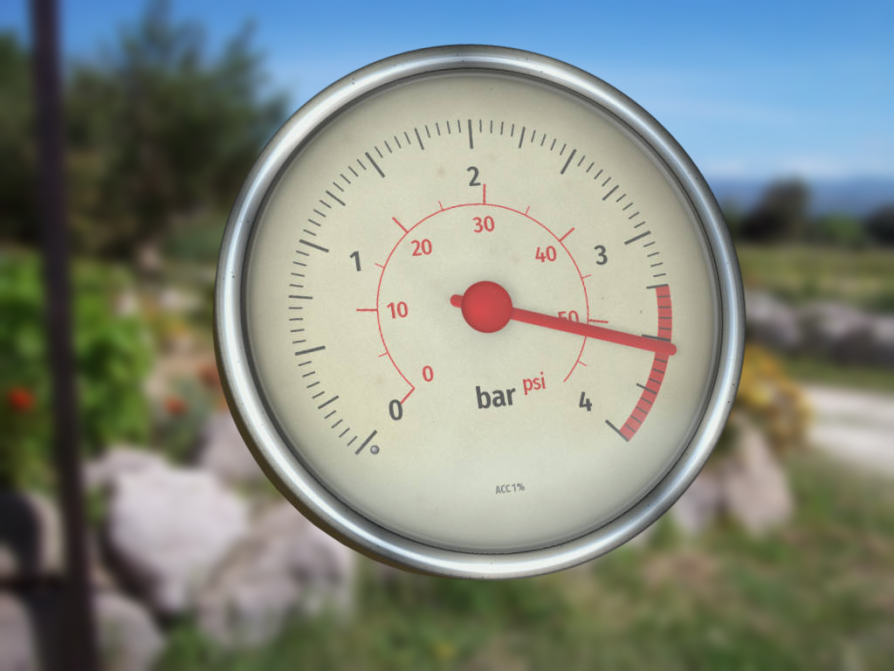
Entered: 3.55 bar
